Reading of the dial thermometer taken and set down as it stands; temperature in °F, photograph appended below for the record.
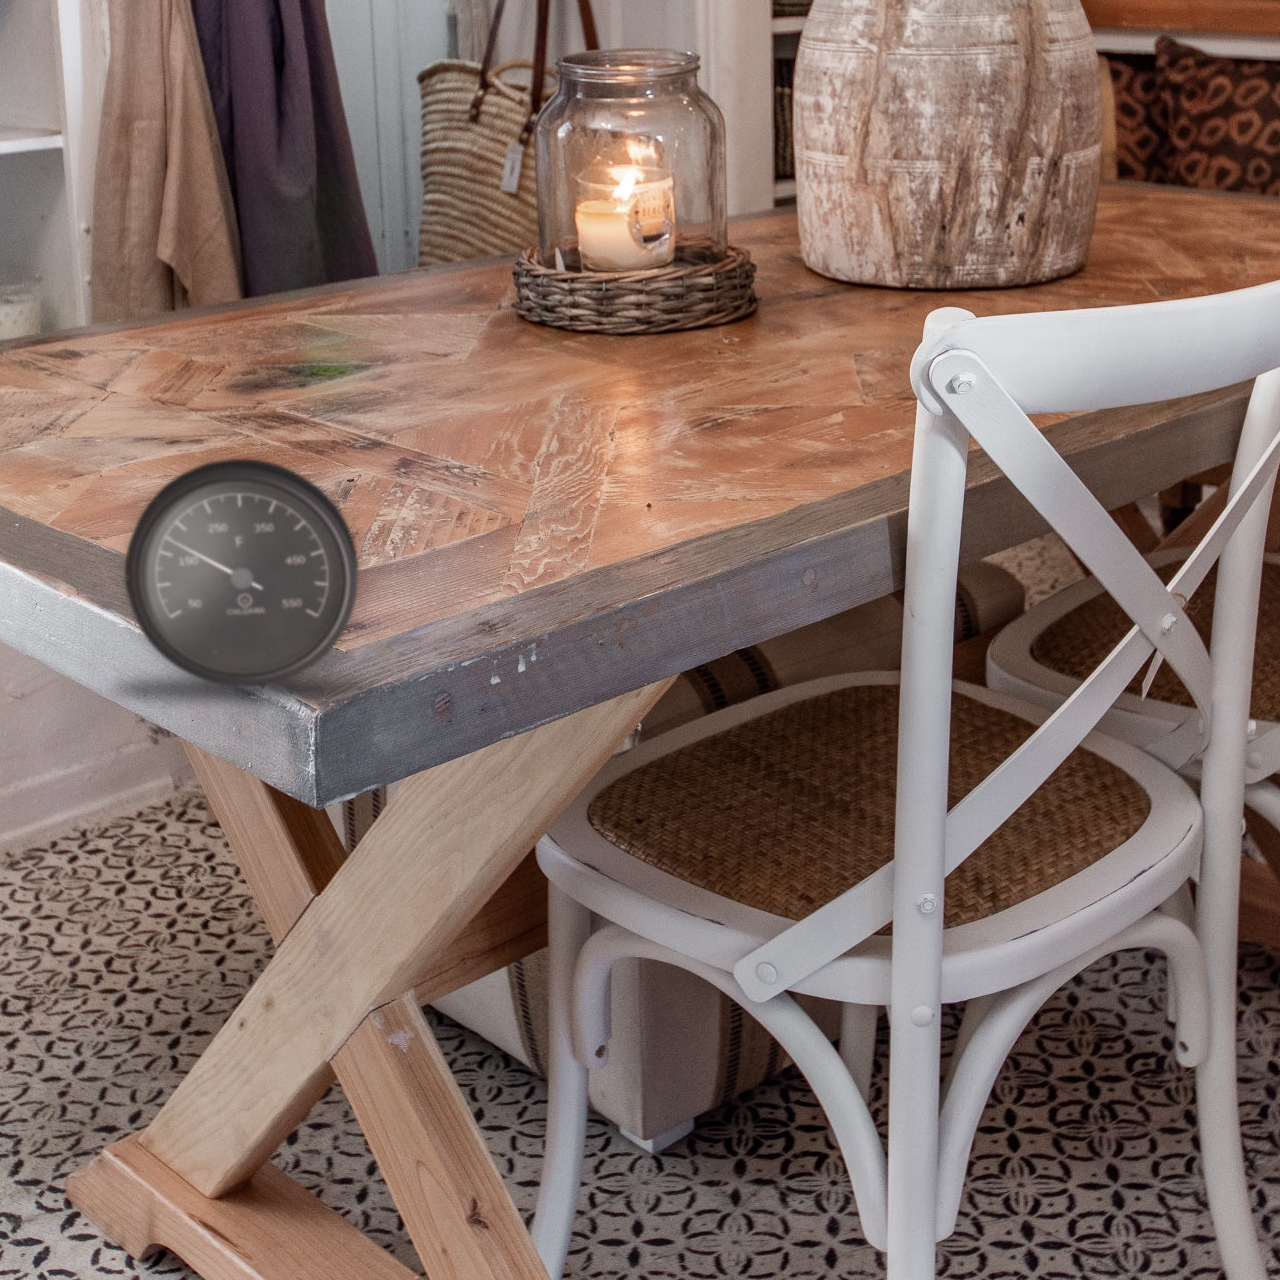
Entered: 175 °F
